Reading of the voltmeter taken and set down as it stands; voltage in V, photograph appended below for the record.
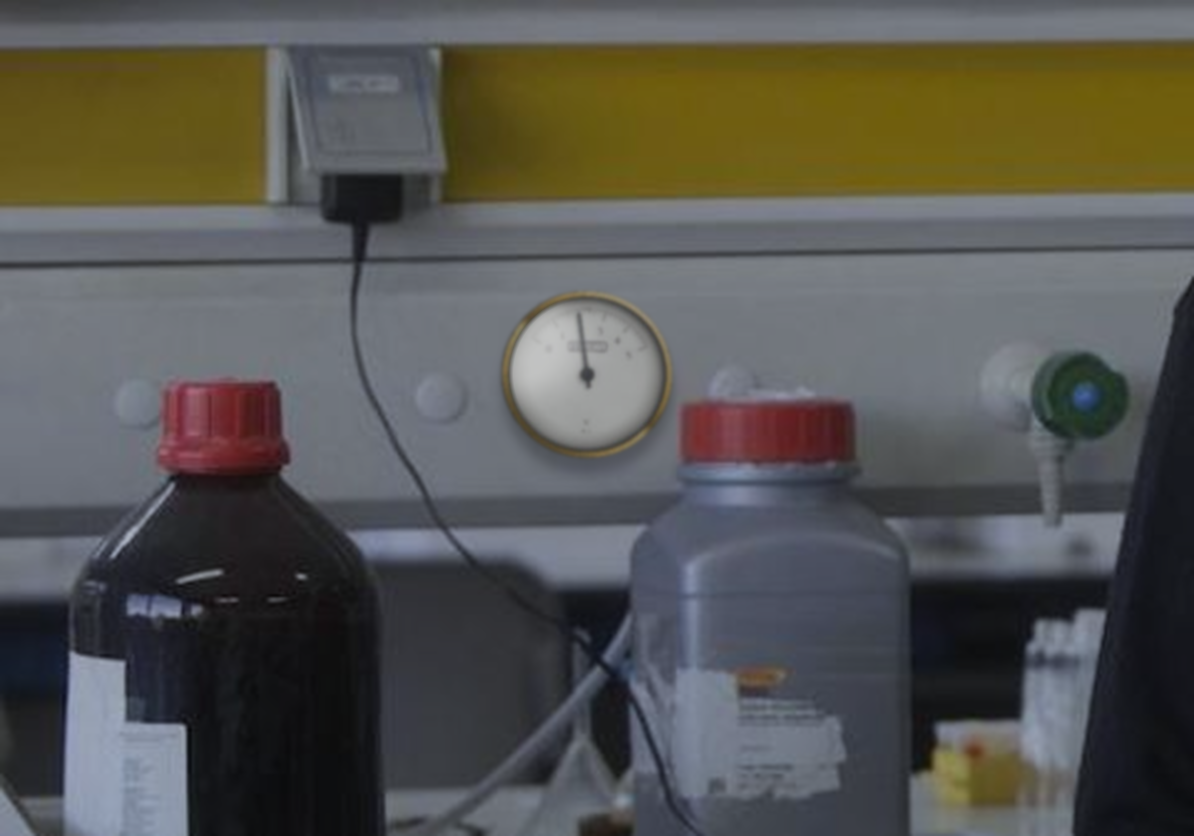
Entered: 2 V
